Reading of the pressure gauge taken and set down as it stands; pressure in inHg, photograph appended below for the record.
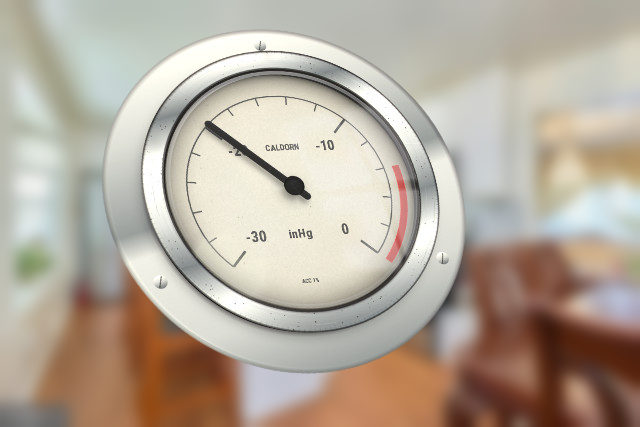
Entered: -20 inHg
